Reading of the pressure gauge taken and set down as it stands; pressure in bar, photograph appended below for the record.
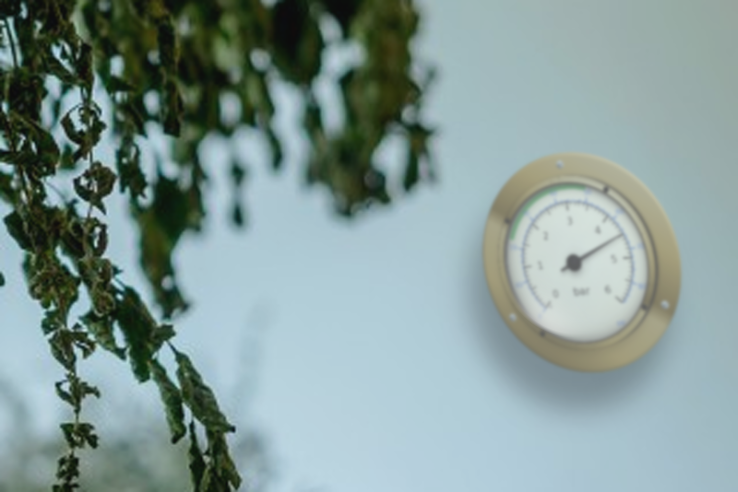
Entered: 4.5 bar
